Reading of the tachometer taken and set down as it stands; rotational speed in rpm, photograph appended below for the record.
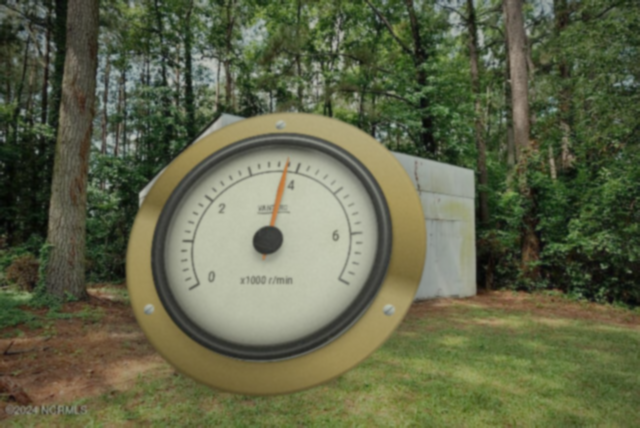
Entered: 3800 rpm
